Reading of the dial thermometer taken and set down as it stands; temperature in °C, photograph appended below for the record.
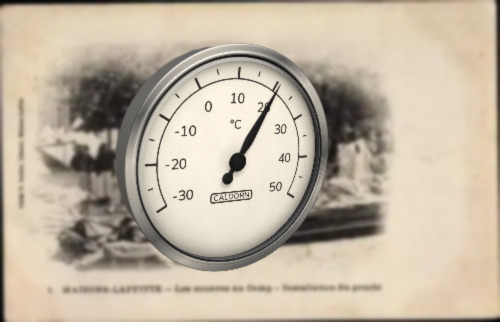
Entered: 20 °C
